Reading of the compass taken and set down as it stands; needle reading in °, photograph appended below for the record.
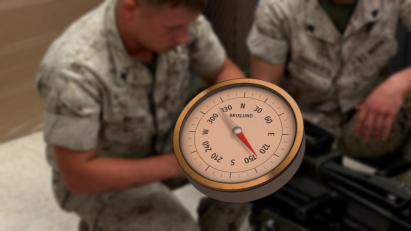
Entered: 140 °
